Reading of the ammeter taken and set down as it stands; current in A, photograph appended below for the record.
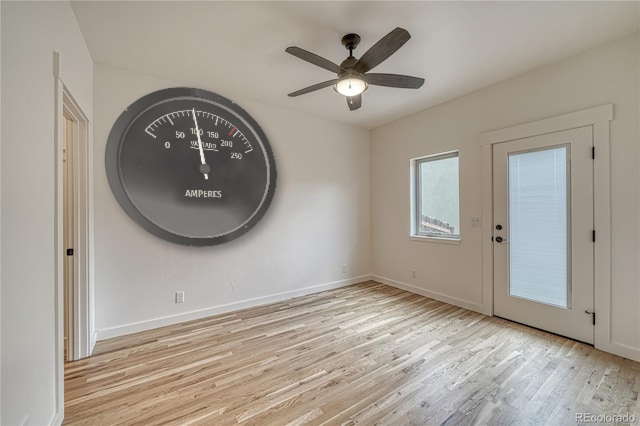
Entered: 100 A
